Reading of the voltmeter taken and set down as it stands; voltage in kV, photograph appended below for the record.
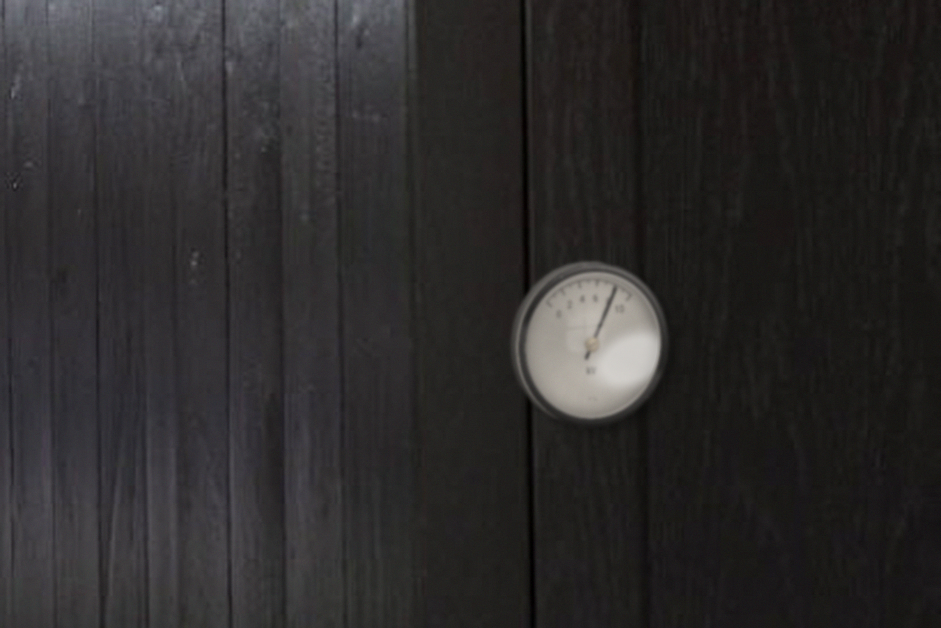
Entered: 8 kV
